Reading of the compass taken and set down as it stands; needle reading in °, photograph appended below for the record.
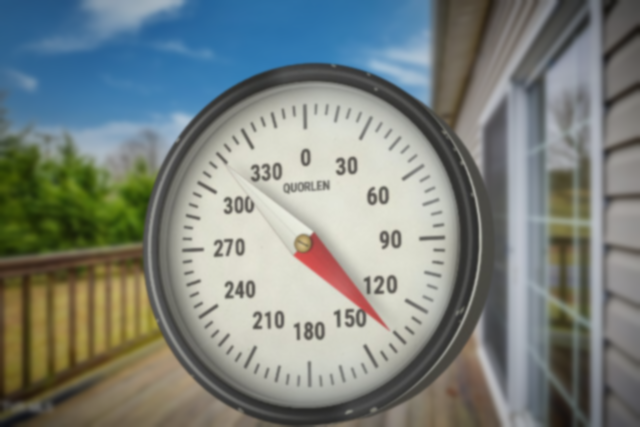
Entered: 135 °
